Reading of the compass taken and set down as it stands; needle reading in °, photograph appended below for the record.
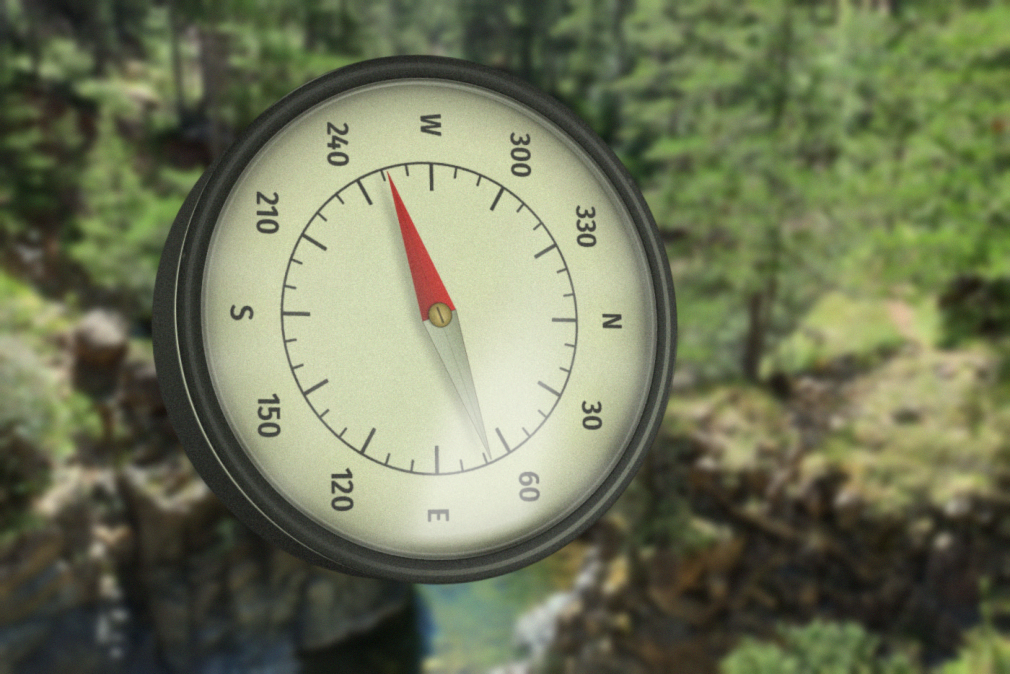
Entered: 250 °
